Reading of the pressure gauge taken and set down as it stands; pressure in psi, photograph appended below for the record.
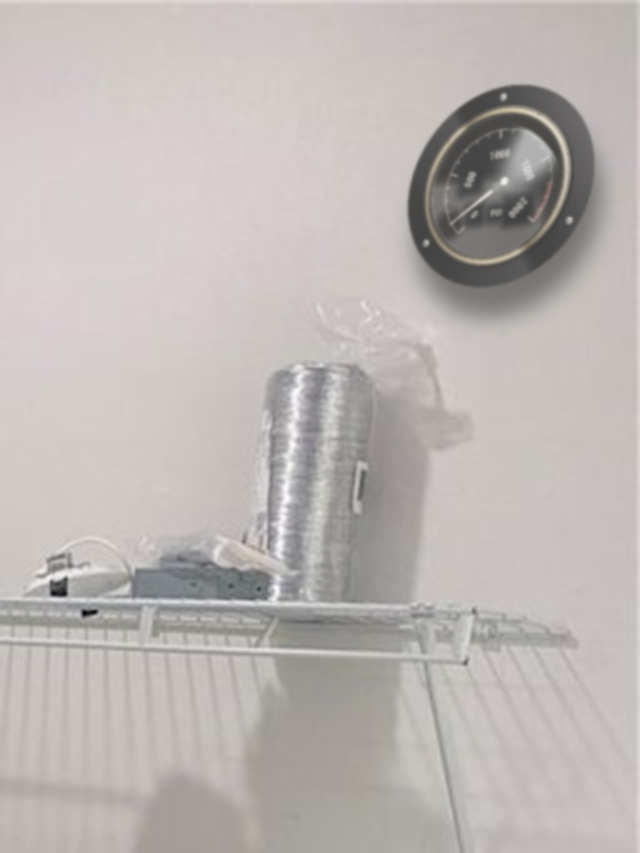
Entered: 100 psi
